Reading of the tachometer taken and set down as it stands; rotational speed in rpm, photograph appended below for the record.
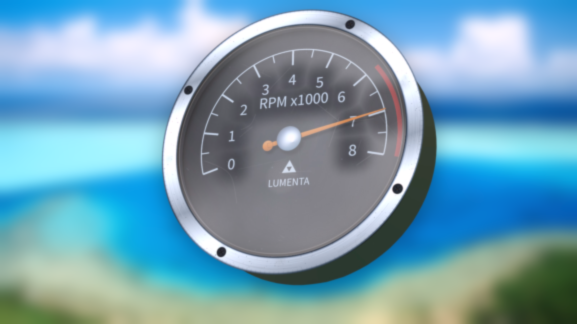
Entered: 7000 rpm
